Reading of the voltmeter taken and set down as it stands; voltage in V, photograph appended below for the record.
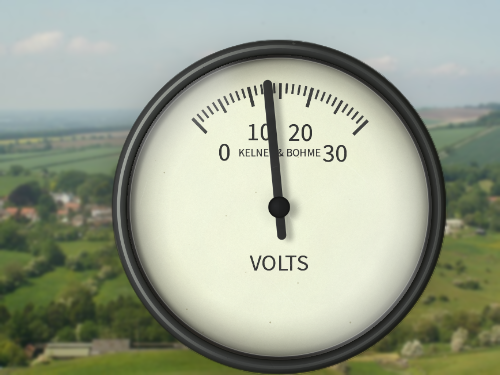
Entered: 13 V
